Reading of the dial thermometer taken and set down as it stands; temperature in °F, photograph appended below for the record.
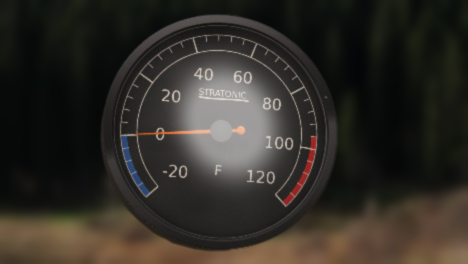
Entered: 0 °F
